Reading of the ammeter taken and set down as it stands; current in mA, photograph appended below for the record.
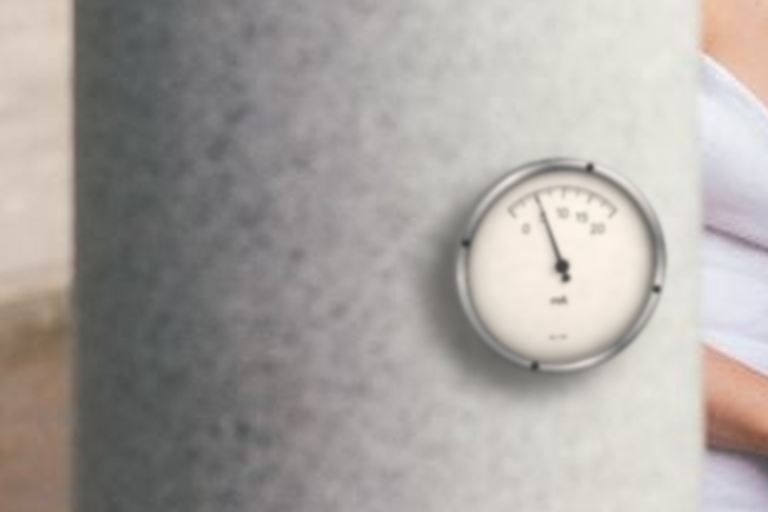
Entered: 5 mA
